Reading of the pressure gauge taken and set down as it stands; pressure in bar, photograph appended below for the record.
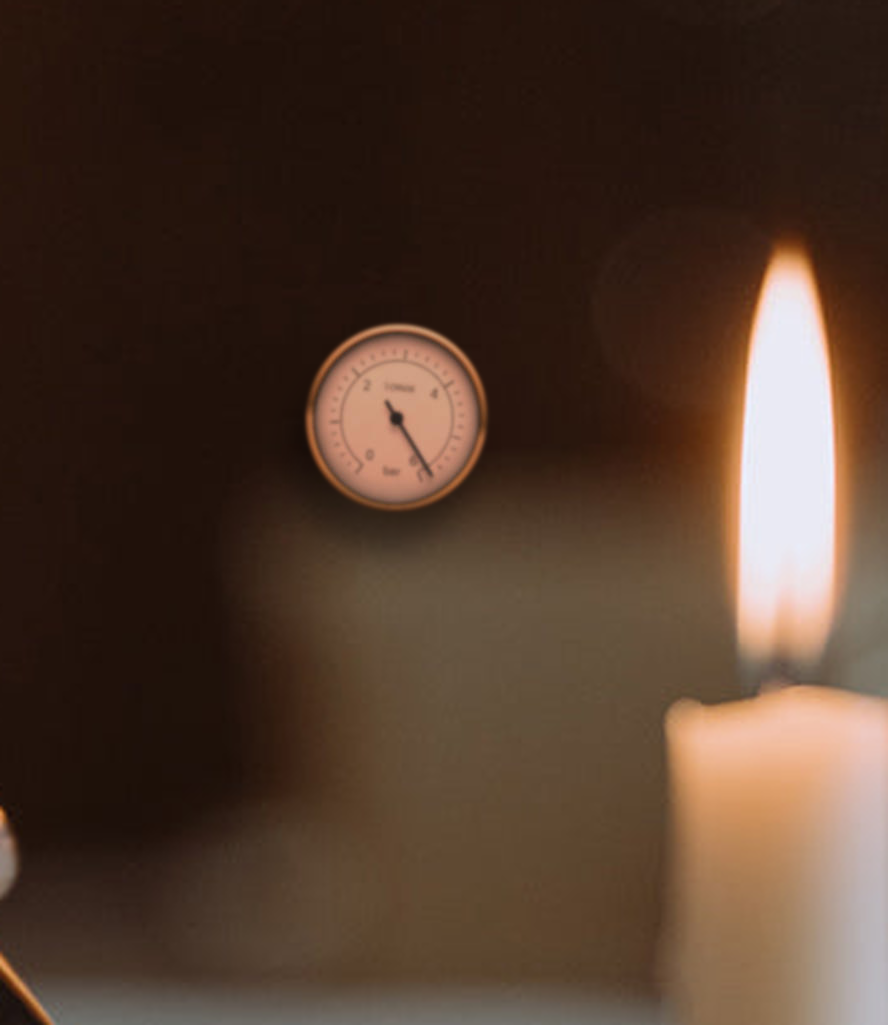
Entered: 5.8 bar
